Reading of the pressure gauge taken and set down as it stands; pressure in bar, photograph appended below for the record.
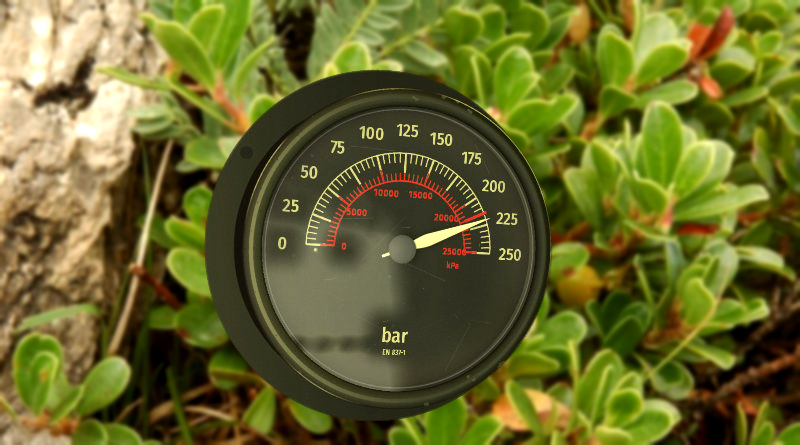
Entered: 220 bar
